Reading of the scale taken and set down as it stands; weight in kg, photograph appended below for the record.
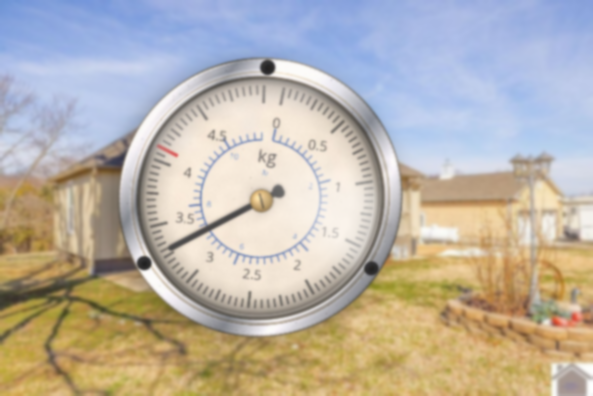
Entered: 3.3 kg
